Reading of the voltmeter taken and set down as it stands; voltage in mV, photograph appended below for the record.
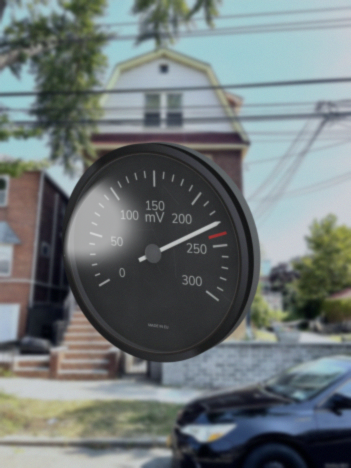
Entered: 230 mV
